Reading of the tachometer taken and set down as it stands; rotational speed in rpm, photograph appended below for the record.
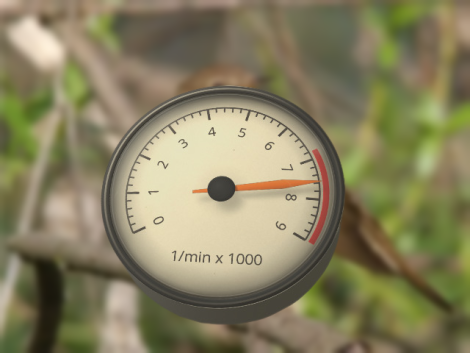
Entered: 7600 rpm
